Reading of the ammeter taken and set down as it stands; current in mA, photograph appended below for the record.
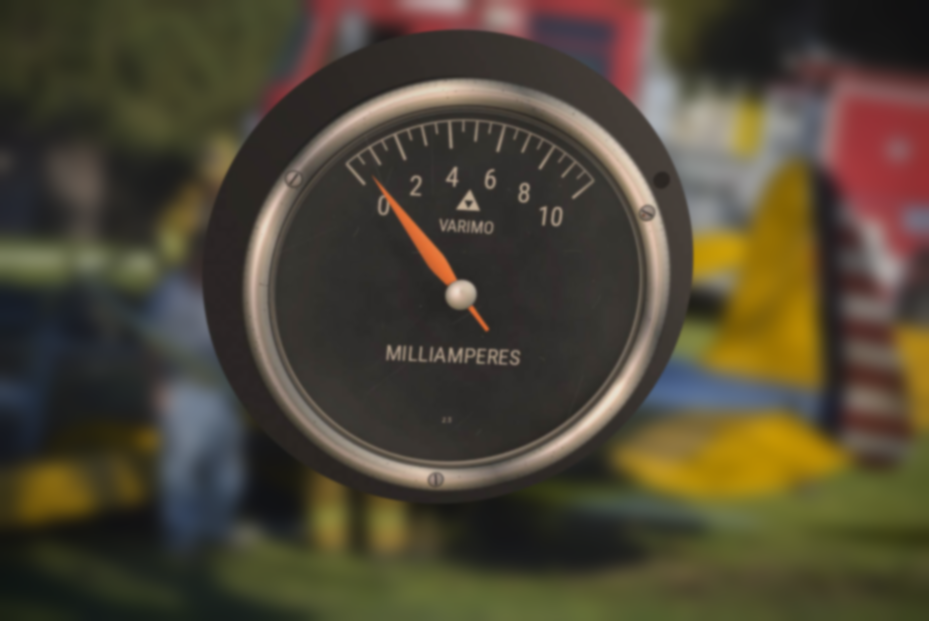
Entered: 0.5 mA
